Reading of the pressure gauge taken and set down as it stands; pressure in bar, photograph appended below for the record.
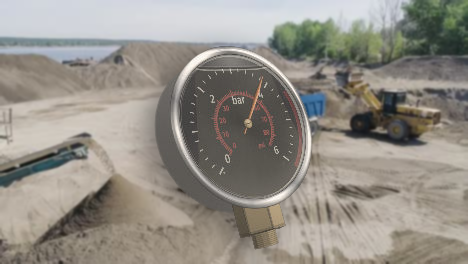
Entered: 3.8 bar
